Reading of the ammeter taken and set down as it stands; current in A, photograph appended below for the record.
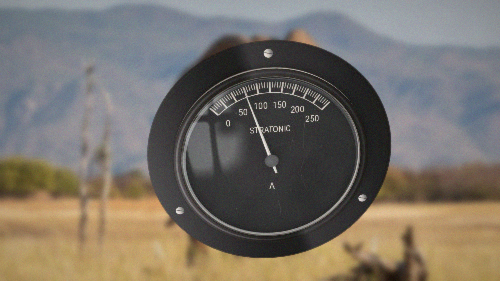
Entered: 75 A
